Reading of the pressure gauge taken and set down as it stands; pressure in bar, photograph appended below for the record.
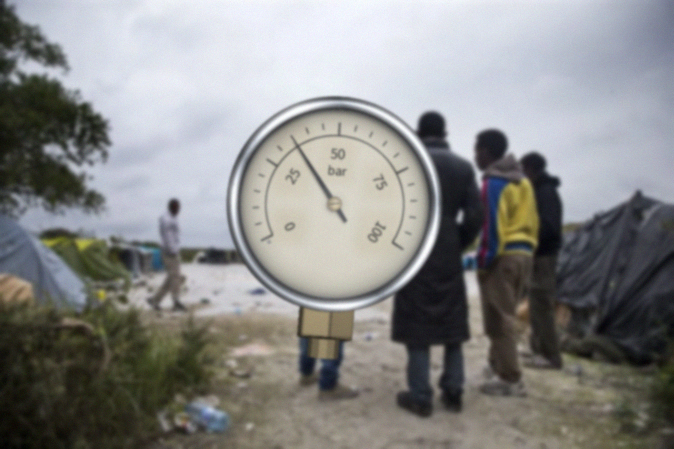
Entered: 35 bar
